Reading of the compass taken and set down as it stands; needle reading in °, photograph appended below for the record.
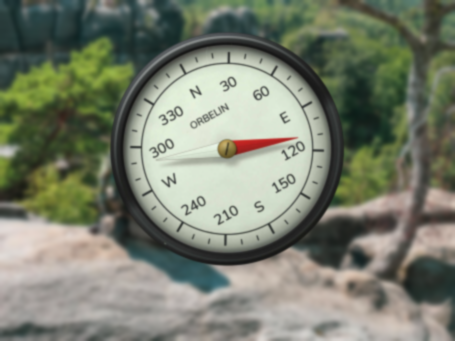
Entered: 110 °
